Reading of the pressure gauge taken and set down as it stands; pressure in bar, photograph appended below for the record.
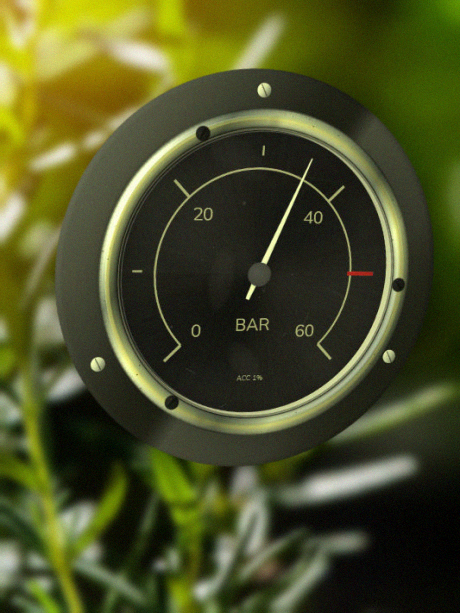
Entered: 35 bar
